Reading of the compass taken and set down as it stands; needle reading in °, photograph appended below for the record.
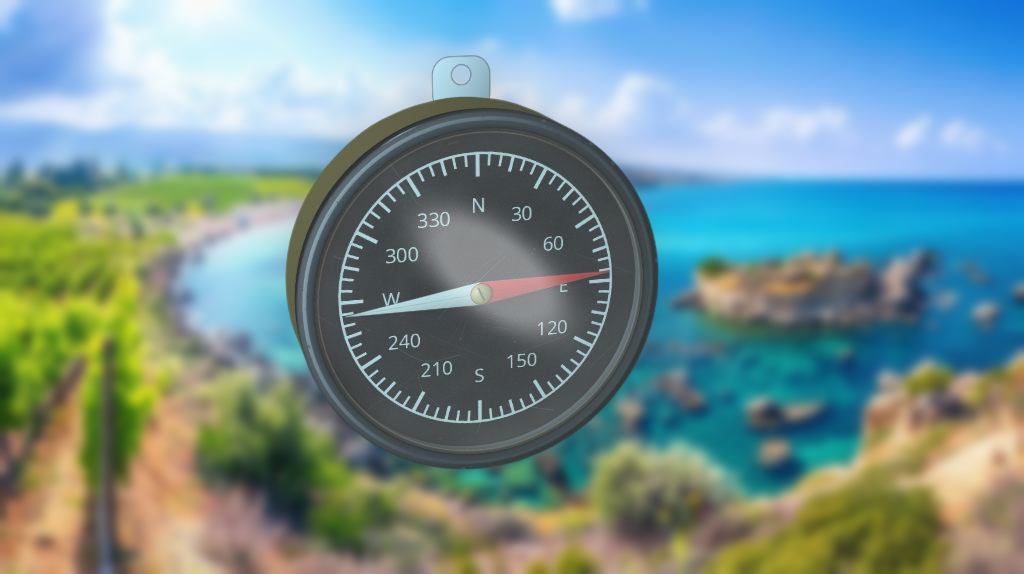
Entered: 85 °
